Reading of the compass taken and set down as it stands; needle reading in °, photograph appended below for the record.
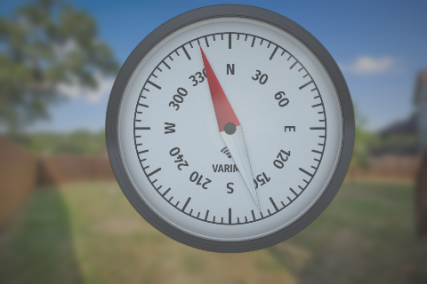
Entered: 340 °
